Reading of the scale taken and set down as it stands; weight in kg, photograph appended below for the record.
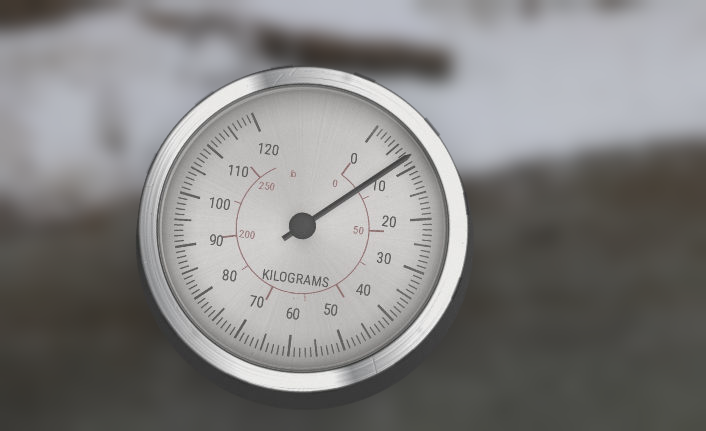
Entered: 8 kg
